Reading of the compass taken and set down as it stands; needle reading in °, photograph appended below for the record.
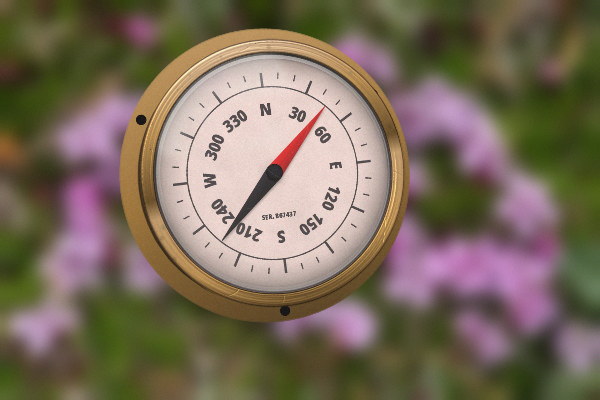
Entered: 45 °
